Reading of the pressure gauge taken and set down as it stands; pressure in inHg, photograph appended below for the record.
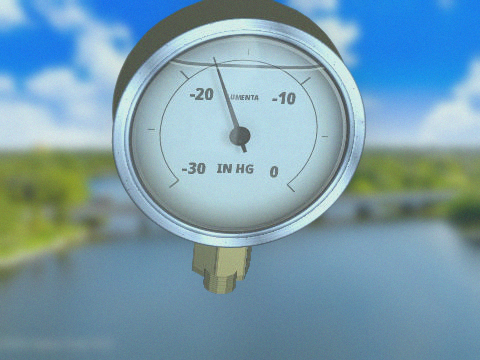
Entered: -17.5 inHg
